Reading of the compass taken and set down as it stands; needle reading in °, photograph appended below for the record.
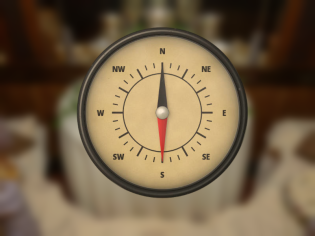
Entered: 180 °
